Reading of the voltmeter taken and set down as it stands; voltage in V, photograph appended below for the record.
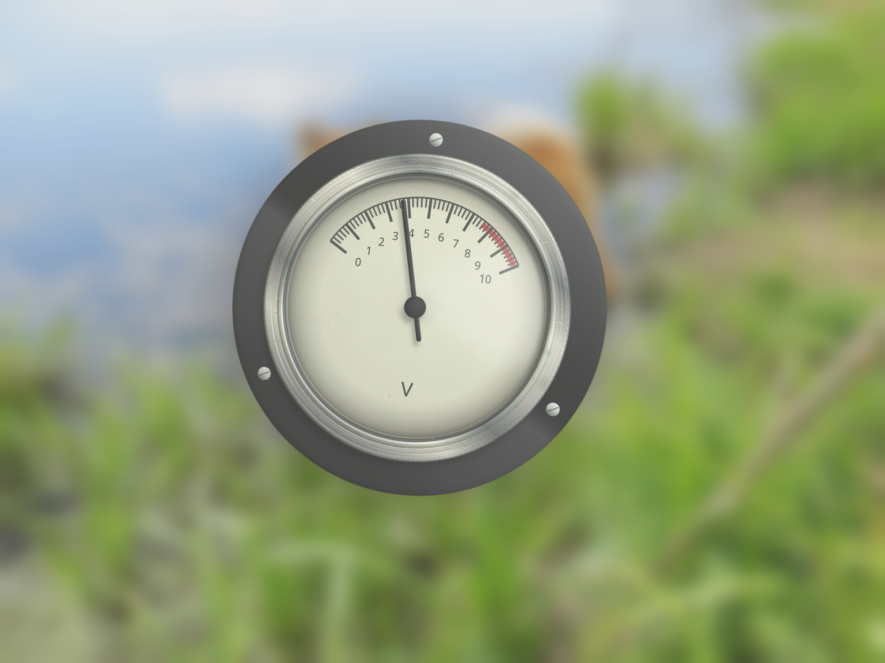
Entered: 3.8 V
